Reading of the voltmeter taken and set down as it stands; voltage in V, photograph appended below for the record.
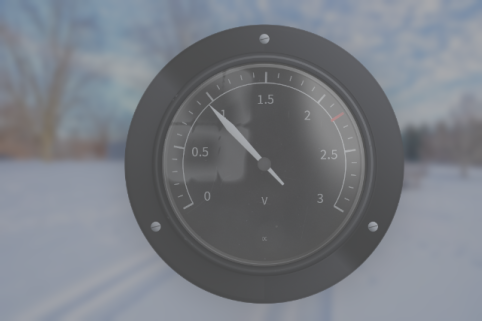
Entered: 0.95 V
